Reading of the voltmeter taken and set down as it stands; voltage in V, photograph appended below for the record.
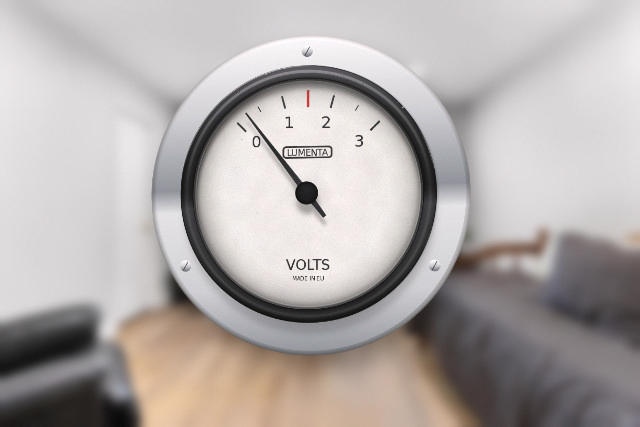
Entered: 0.25 V
